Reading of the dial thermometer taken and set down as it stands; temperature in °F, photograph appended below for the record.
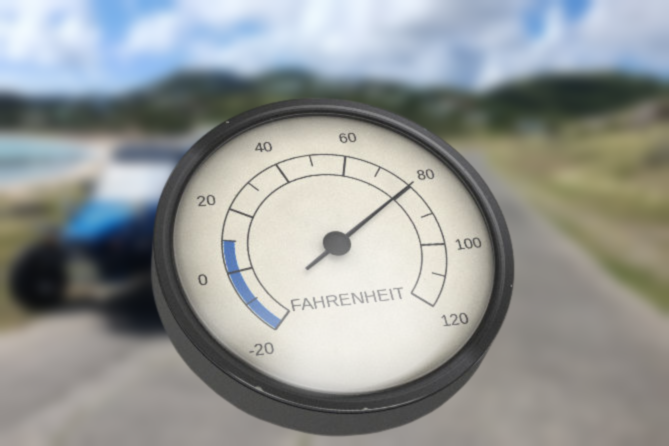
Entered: 80 °F
